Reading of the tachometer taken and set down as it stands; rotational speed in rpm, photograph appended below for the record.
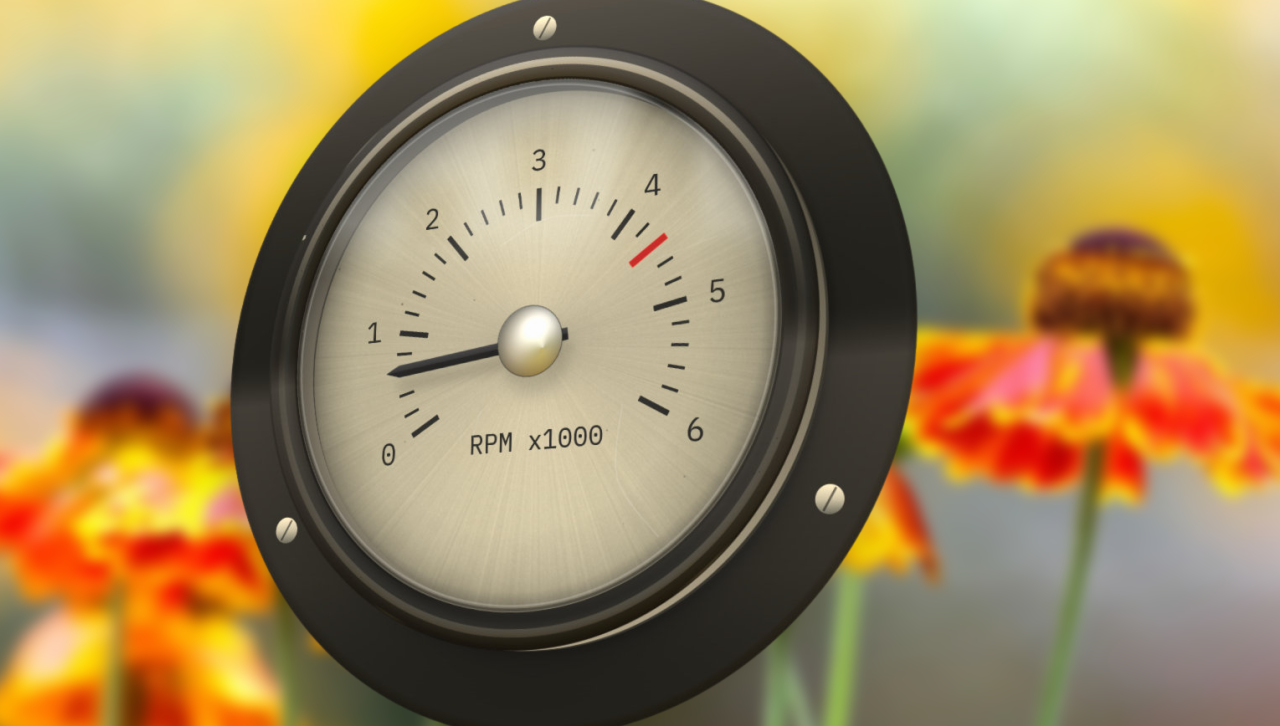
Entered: 600 rpm
